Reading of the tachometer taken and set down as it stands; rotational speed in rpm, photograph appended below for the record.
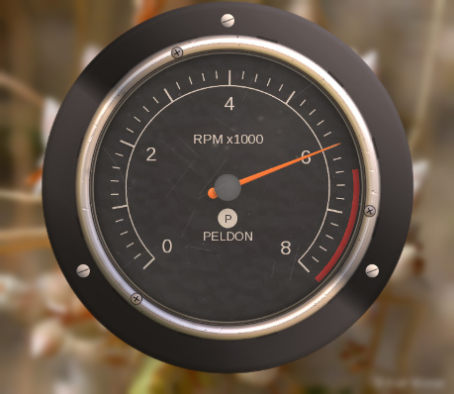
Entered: 6000 rpm
